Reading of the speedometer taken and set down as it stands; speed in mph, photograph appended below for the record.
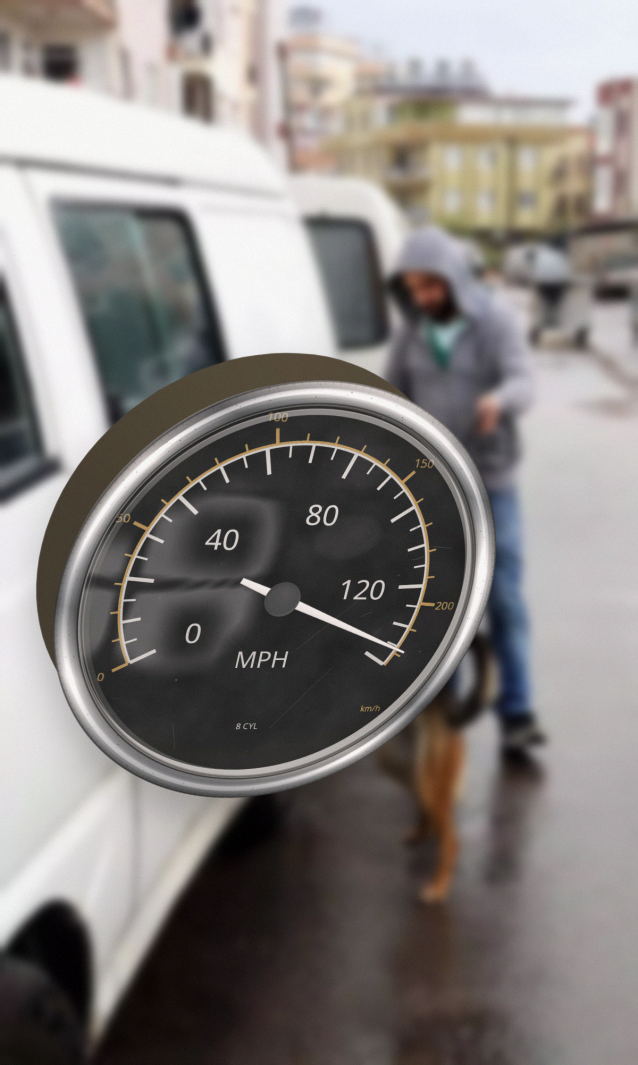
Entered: 135 mph
